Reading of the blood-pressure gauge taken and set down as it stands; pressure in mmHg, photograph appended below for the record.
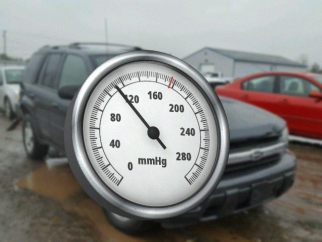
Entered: 110 mmHg
